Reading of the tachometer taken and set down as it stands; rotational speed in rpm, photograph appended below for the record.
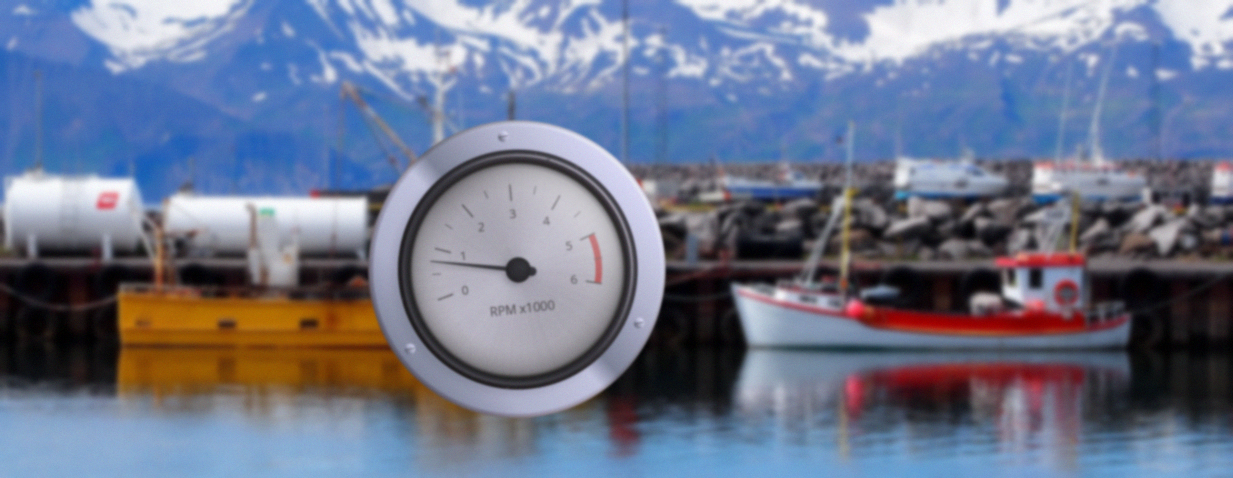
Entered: 750 rpm
